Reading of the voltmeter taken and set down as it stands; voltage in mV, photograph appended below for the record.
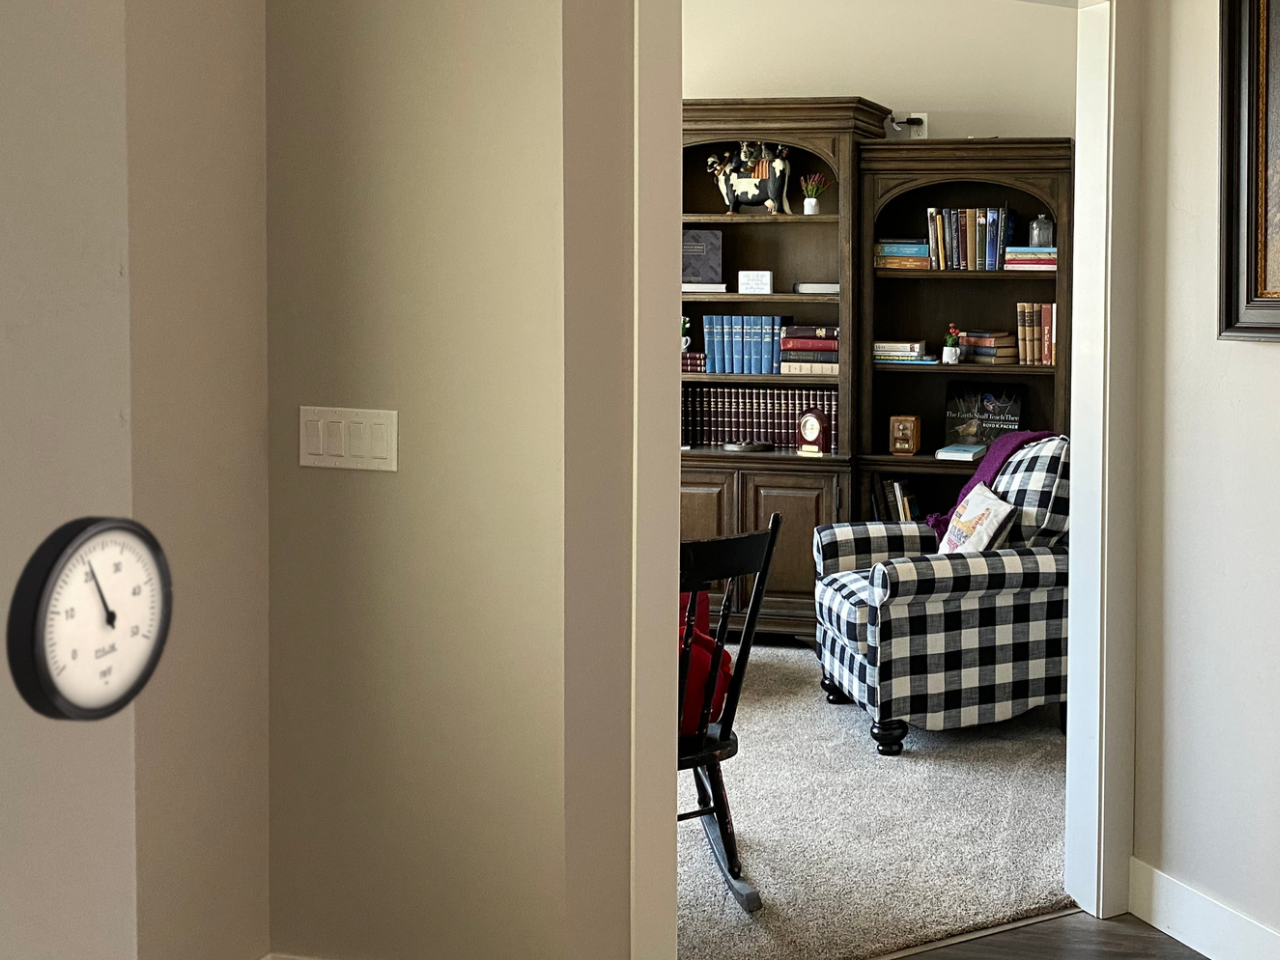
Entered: 20 mV
